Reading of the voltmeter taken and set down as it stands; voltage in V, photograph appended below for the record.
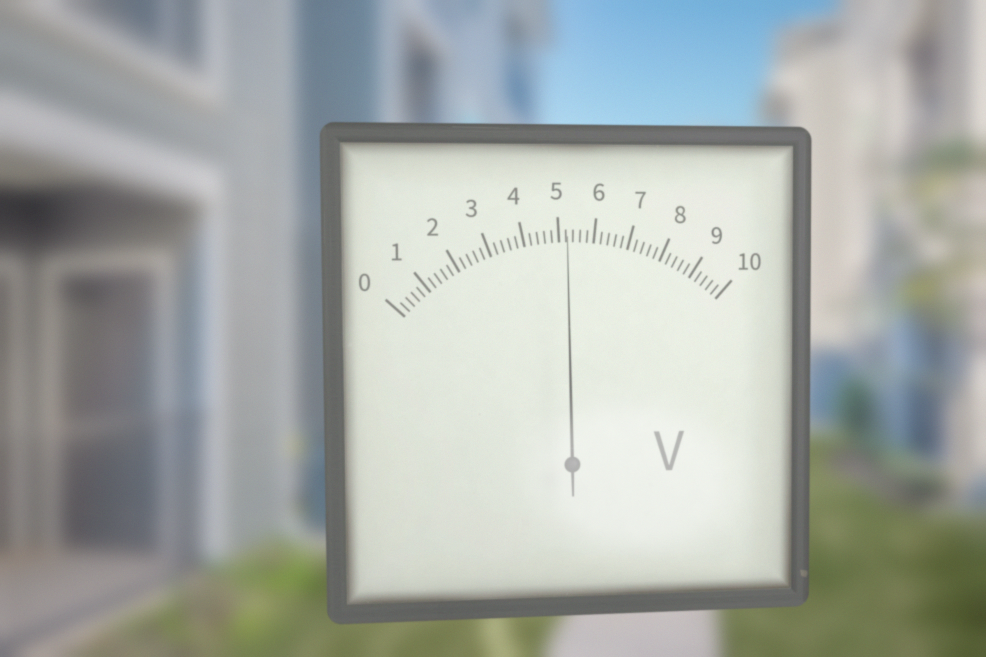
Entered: 5.2 V
